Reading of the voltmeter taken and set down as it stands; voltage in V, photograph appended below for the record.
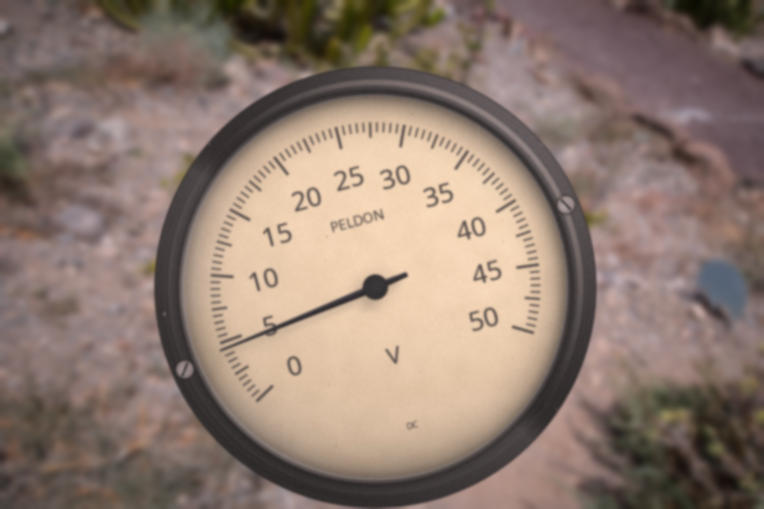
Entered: 4.5 V
